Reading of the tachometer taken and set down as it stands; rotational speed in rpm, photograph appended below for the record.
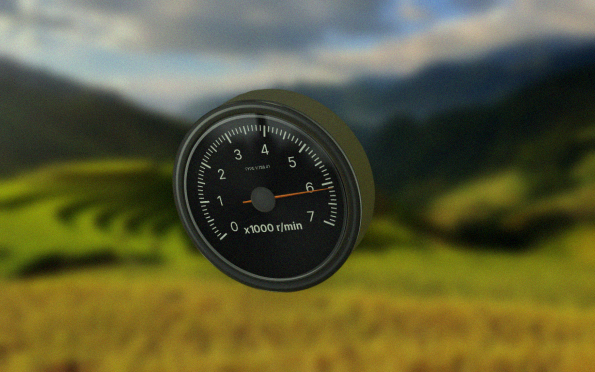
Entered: 6100 rpm
